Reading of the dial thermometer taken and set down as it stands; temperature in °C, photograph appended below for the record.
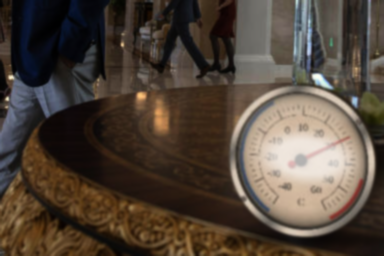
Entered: 30 °C
